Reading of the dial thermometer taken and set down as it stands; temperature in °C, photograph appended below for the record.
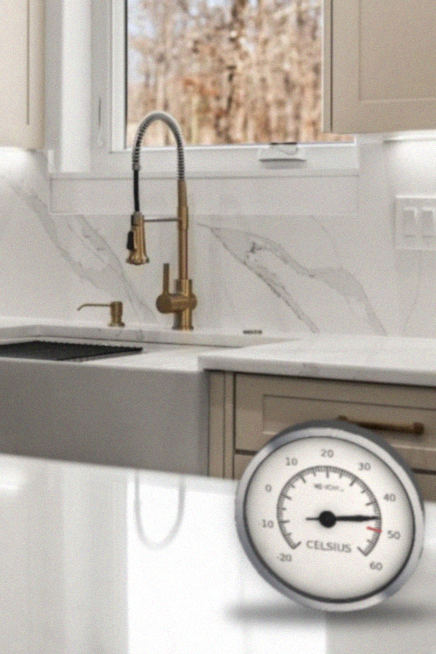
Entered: 45 °C
